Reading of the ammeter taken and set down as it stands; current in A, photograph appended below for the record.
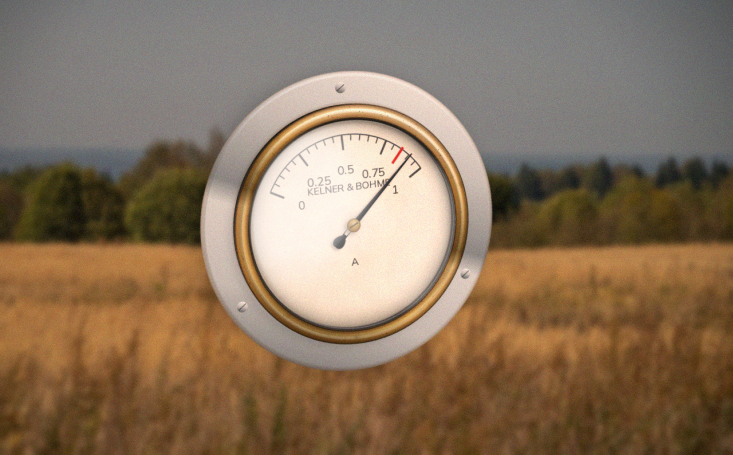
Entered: 0.9 A
